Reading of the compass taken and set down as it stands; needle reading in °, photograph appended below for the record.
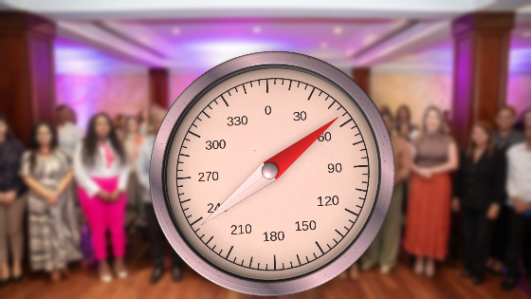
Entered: 55 °
